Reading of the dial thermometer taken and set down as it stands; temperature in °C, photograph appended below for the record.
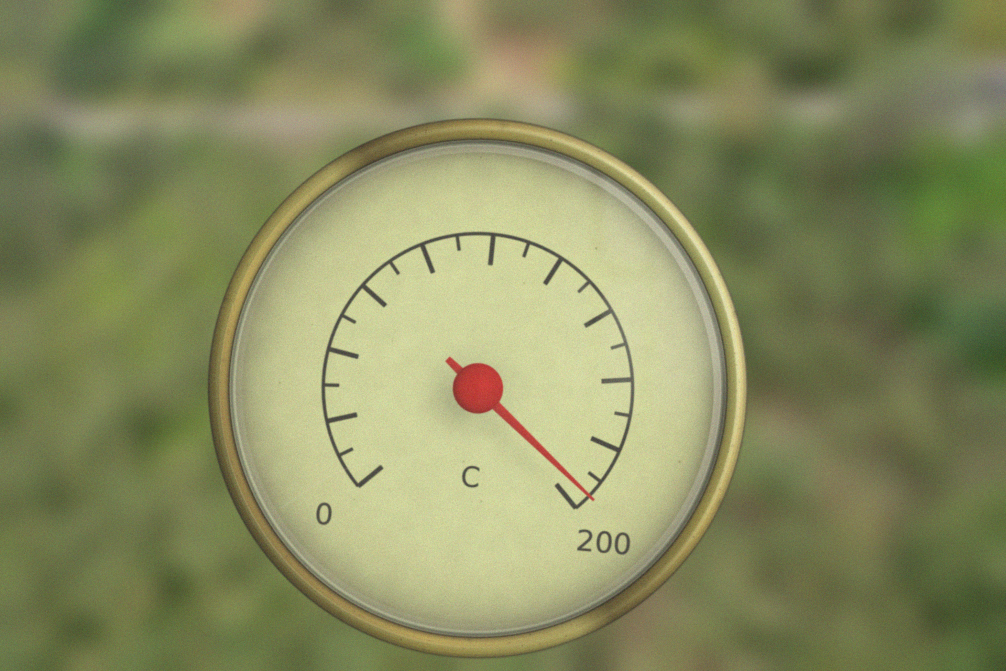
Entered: 195 °C
